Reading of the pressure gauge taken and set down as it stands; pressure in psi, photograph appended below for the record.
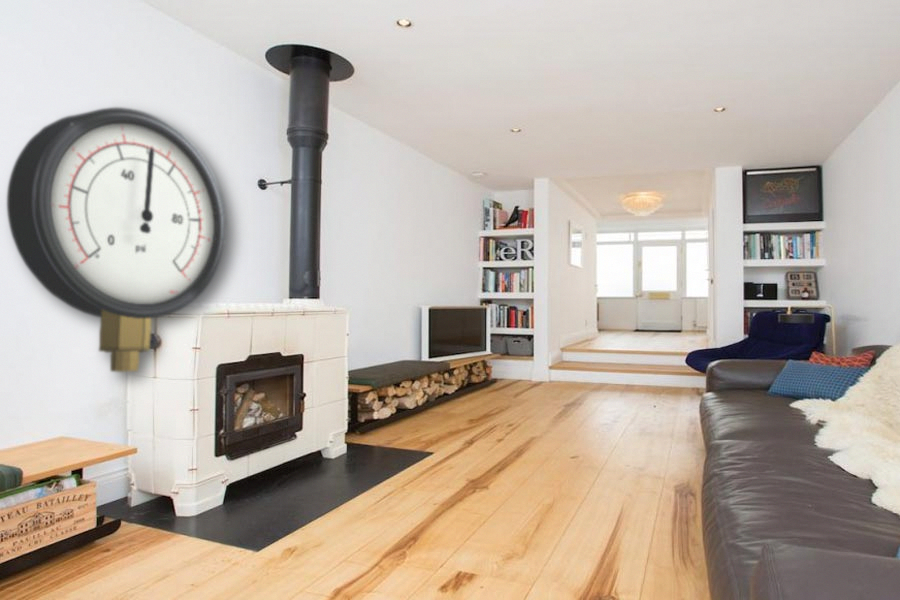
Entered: 50 psi
